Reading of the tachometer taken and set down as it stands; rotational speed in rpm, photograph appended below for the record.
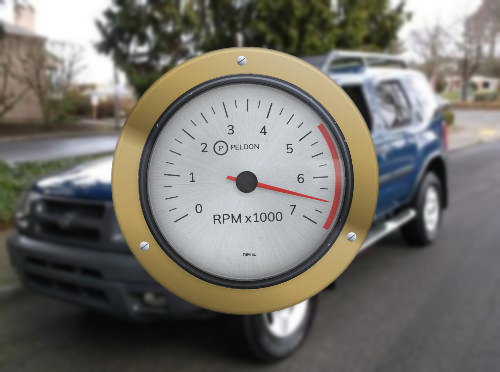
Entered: 6500 rpm
